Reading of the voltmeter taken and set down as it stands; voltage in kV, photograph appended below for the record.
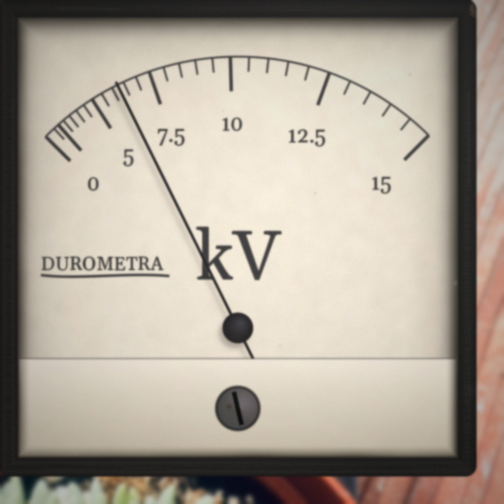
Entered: 6.25 kV
